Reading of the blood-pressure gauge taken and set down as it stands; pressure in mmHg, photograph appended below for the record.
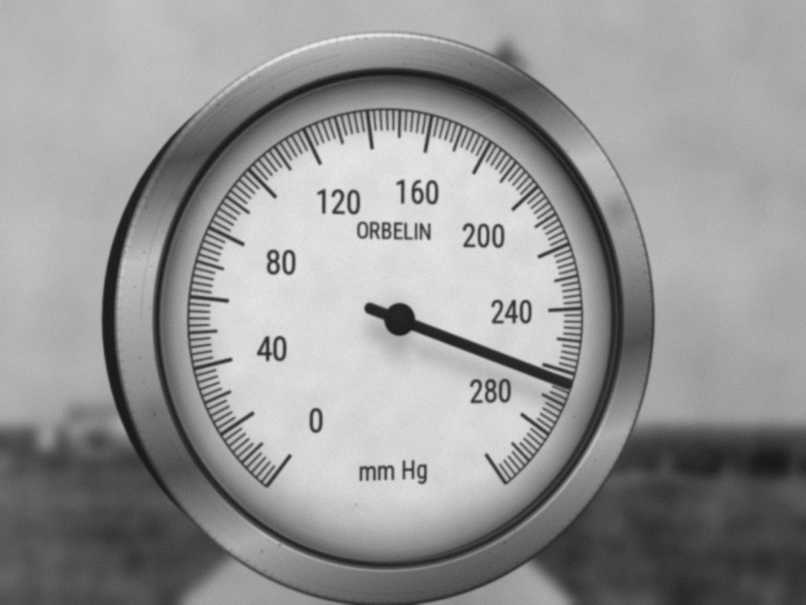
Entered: 264 mmHg
